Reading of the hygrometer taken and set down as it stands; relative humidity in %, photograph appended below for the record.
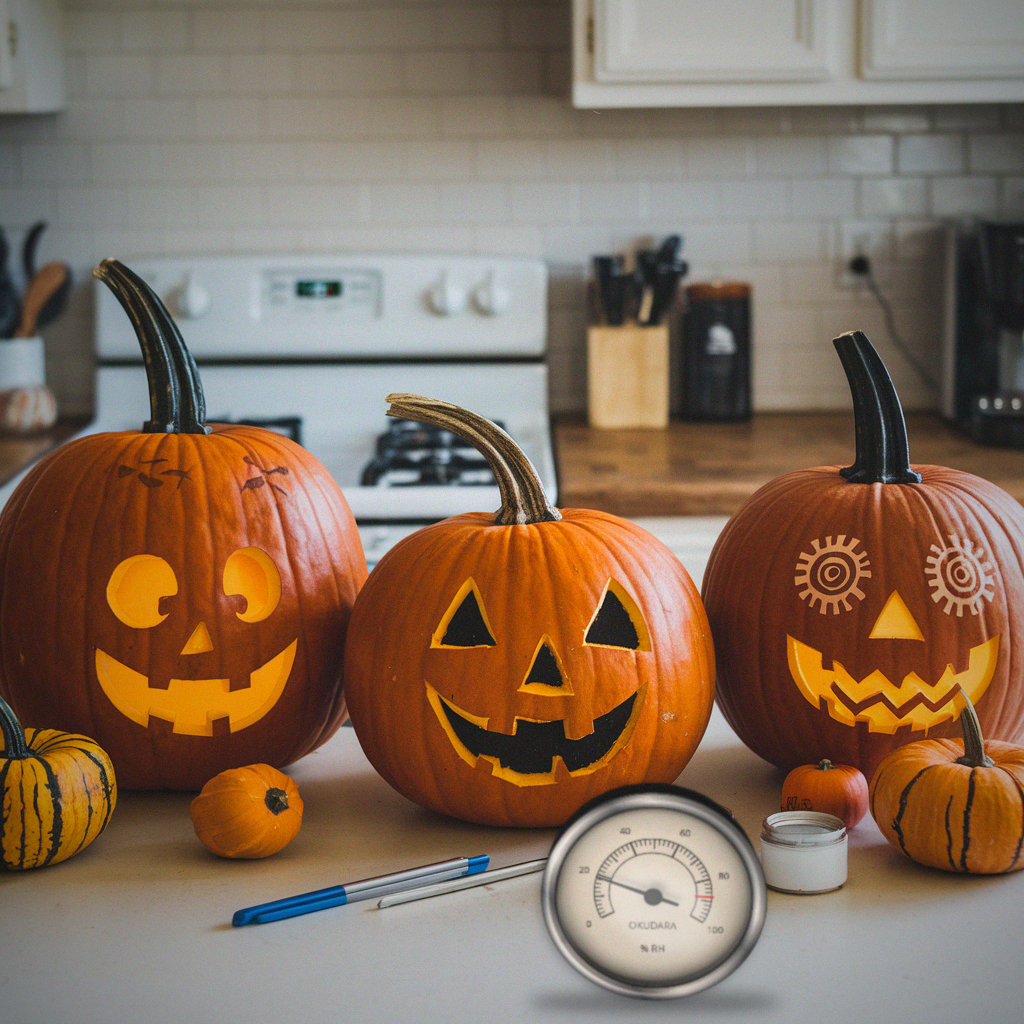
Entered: 20 %
